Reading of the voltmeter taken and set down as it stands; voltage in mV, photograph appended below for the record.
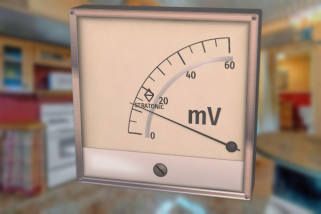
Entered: 12.5 mV
